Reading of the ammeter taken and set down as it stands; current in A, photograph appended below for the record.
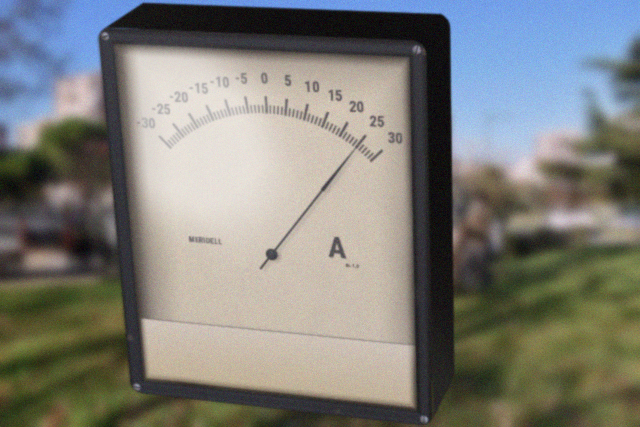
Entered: 25 A
